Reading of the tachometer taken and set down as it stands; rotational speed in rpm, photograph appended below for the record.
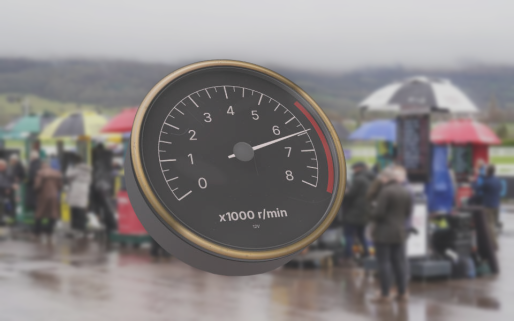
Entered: 6500 rpm
